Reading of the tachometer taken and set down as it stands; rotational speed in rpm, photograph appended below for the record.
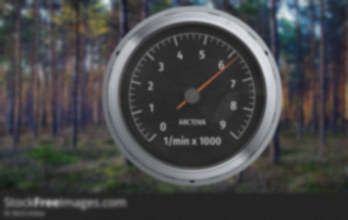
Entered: 6200 rpm
